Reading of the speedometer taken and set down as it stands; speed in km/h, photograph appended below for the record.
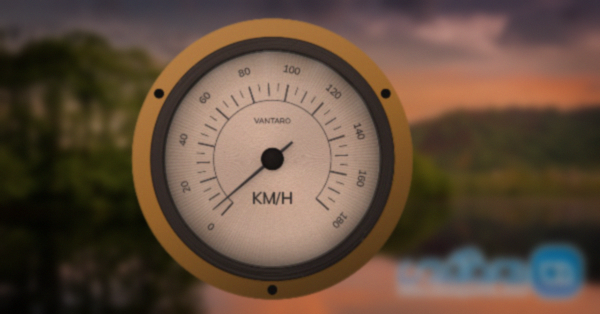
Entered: 5 km/h
